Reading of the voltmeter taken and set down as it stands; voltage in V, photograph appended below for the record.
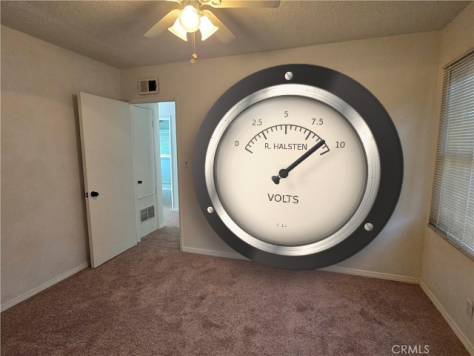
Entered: 9 V
